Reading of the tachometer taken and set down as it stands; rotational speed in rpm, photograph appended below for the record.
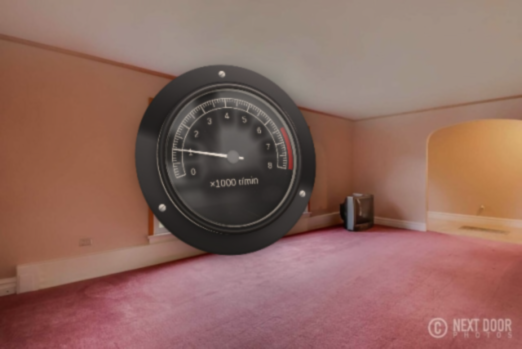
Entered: 1000 rpm
